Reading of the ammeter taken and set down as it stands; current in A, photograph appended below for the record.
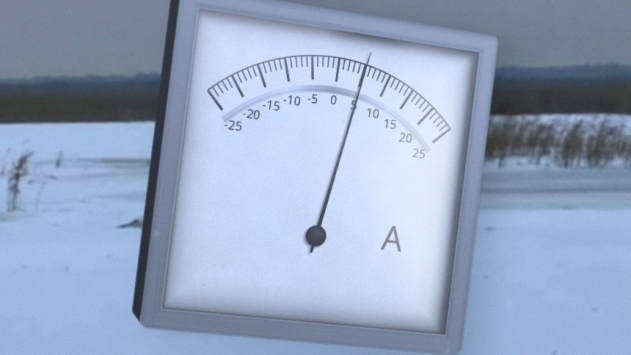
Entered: 5 A
